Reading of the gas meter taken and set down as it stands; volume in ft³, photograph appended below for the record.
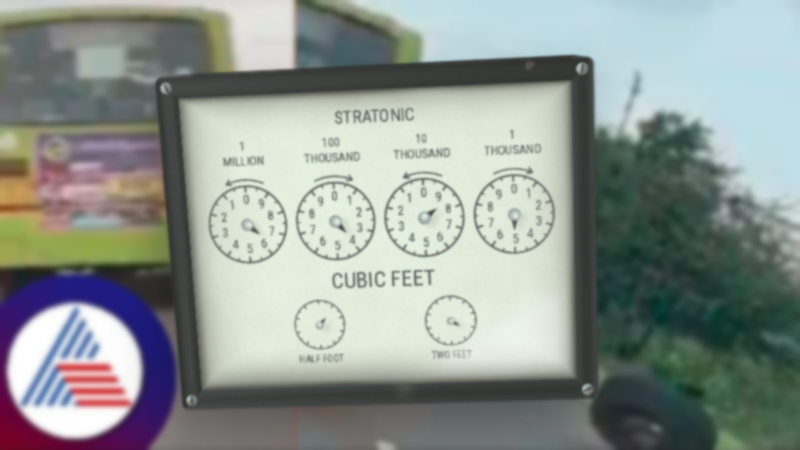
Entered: 638500 ft³
